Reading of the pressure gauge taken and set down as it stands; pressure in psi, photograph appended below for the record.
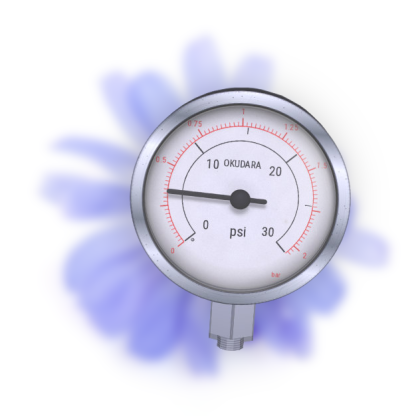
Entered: 5 psi
